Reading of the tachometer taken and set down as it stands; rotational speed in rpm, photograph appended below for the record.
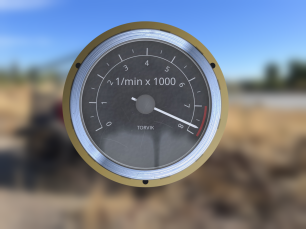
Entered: 7750 rpm
